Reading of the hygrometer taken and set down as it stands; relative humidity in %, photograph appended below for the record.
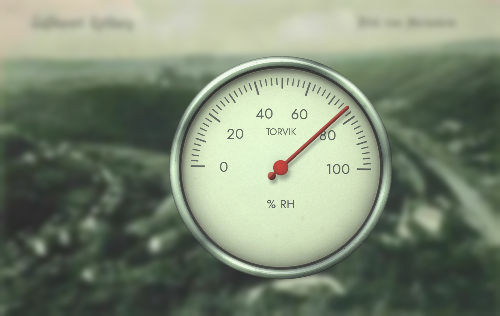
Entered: 76 %
